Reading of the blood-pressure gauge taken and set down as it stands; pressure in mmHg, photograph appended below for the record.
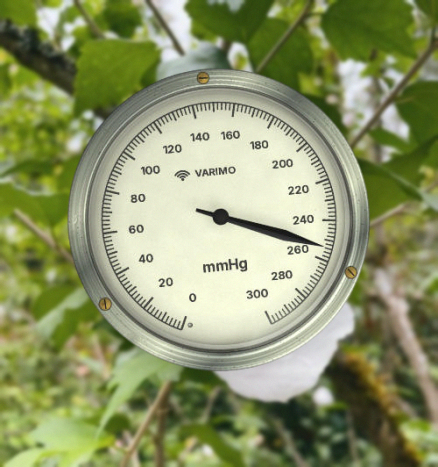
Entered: 254 mmHg
